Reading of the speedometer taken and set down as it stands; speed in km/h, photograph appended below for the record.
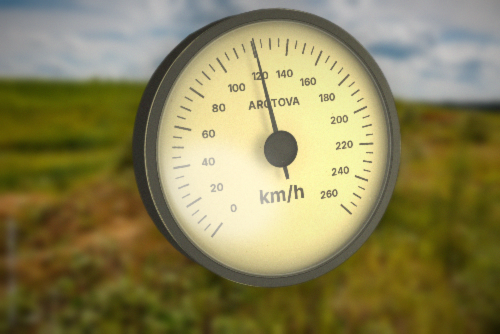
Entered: 120 km/h
